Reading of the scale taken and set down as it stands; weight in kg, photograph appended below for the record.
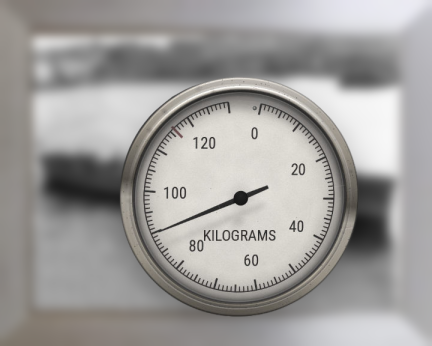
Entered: 90 kg
